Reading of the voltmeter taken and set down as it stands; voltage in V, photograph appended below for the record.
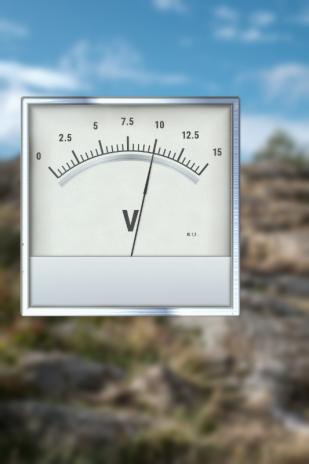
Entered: 10 V
